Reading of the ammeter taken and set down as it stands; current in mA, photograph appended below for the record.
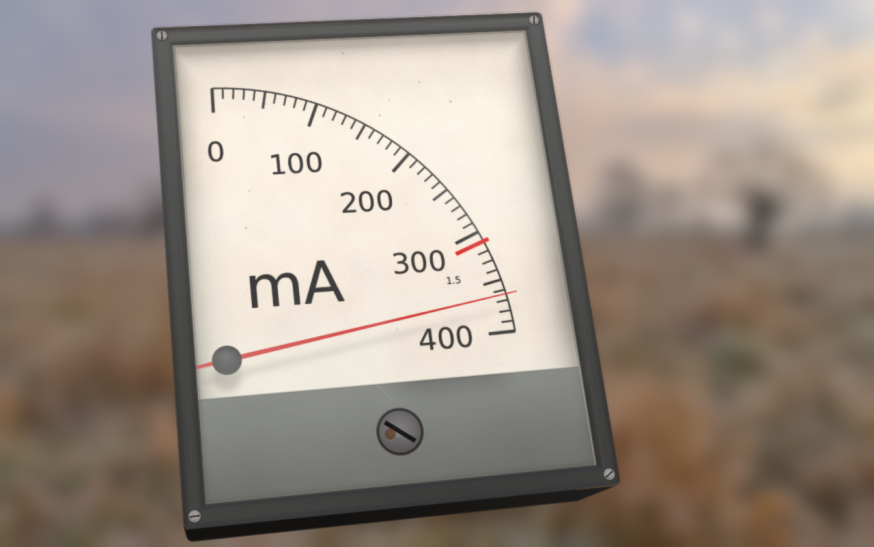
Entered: 365 mA
